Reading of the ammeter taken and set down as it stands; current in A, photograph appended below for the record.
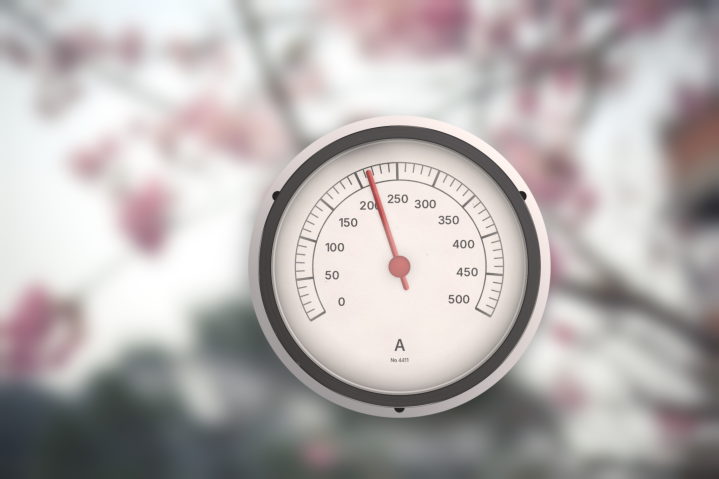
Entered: 215 A
